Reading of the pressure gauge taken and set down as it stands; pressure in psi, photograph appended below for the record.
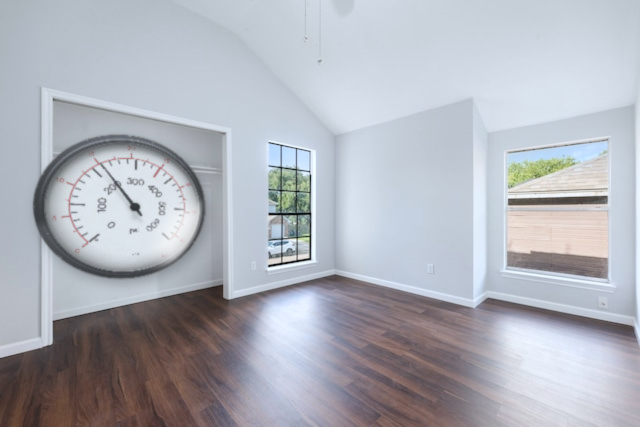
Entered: 220 psi
